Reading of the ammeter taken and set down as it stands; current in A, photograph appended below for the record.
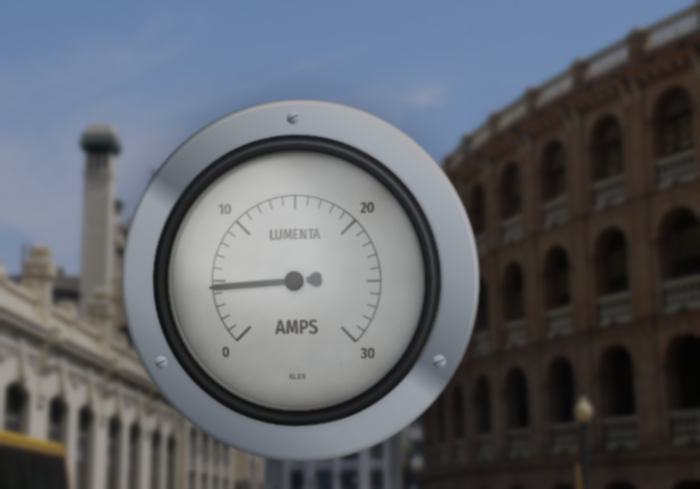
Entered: 4.5 A
